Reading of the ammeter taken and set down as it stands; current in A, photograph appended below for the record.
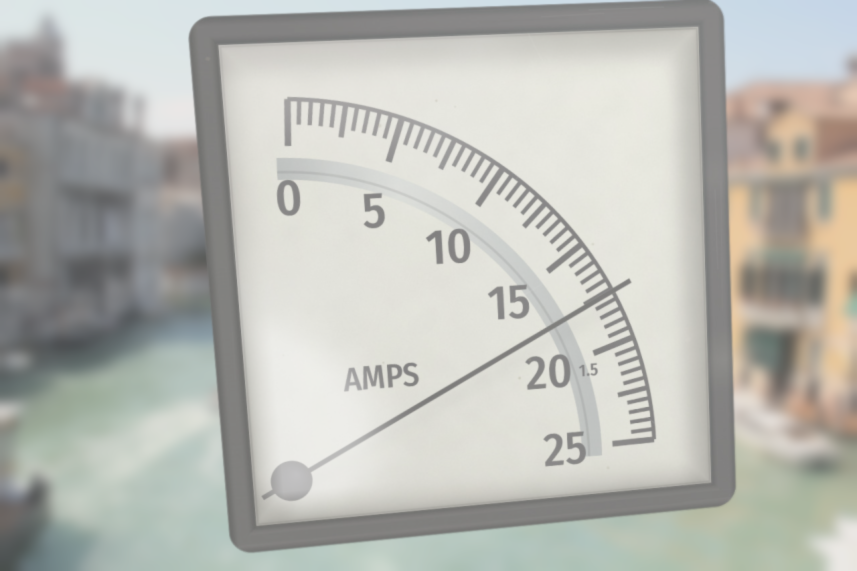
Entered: 17.5 A
